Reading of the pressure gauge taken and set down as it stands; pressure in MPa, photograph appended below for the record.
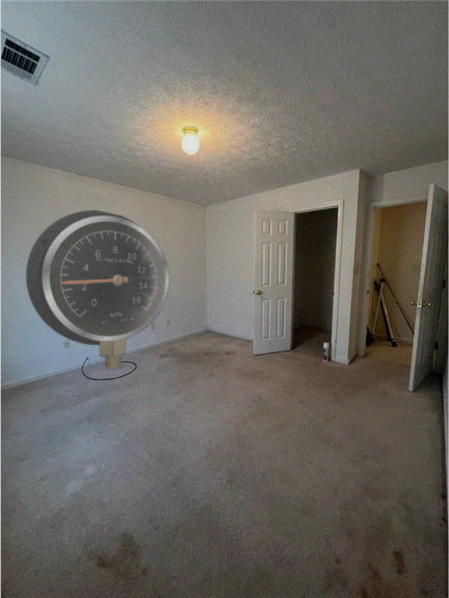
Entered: 2.5 MPa
